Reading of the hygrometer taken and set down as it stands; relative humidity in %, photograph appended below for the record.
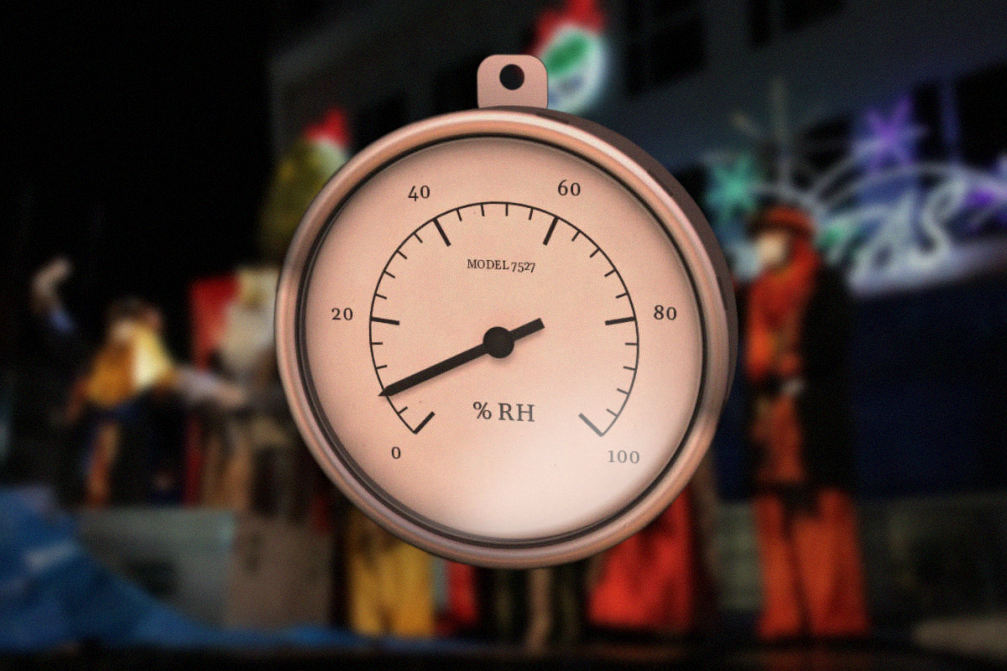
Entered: 8 %
